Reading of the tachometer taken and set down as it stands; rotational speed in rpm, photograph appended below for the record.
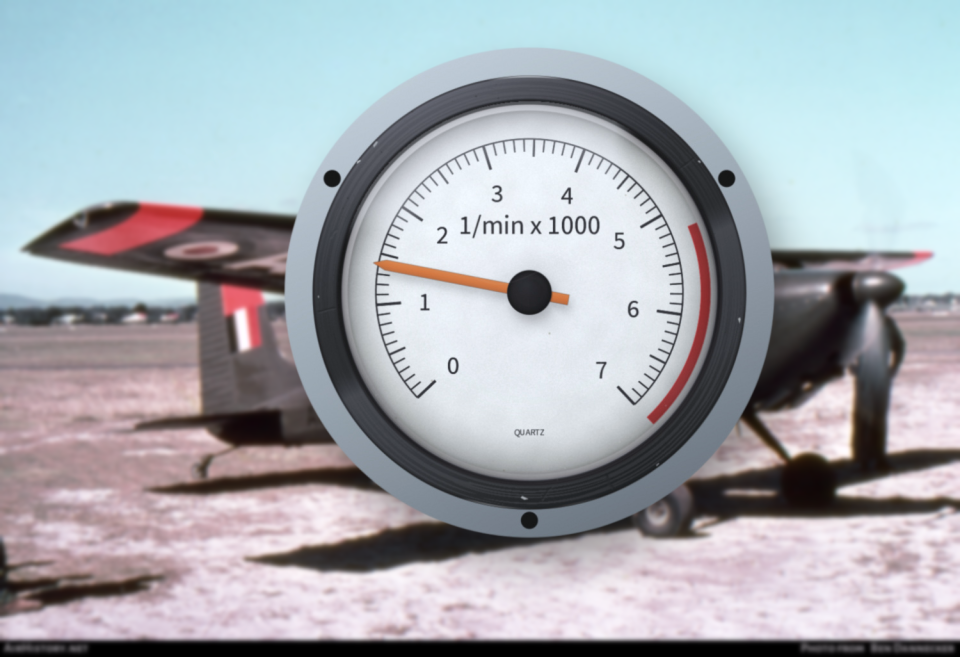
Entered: 1400 rpm
